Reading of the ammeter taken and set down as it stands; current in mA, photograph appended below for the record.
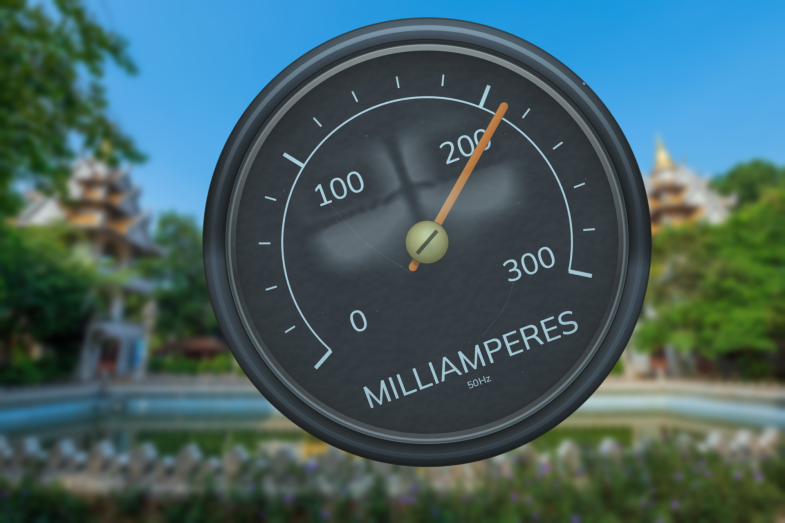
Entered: 210 mA
